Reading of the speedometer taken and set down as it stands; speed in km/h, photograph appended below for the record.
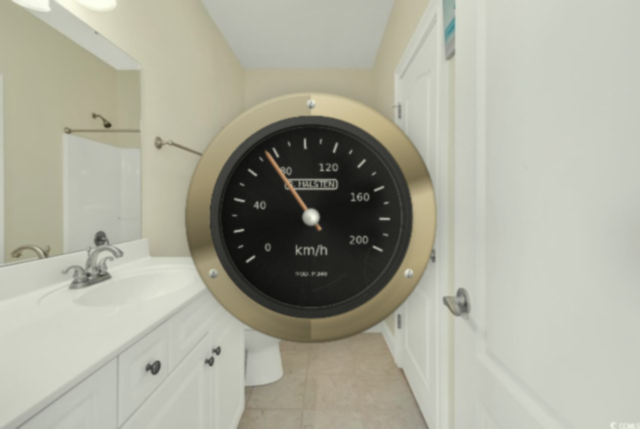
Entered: 75 km/h
